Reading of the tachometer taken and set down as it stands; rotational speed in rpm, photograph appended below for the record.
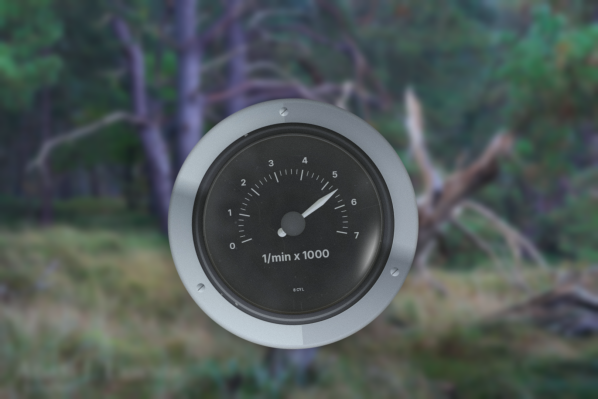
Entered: 5400 rpm
